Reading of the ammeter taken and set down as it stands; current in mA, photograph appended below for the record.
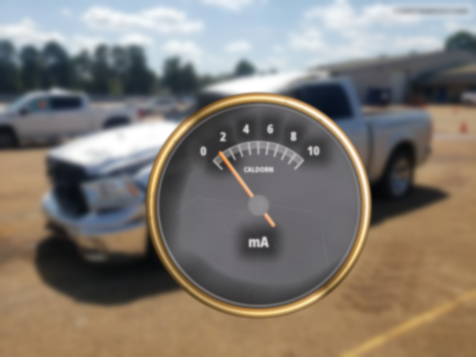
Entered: 1 mA
